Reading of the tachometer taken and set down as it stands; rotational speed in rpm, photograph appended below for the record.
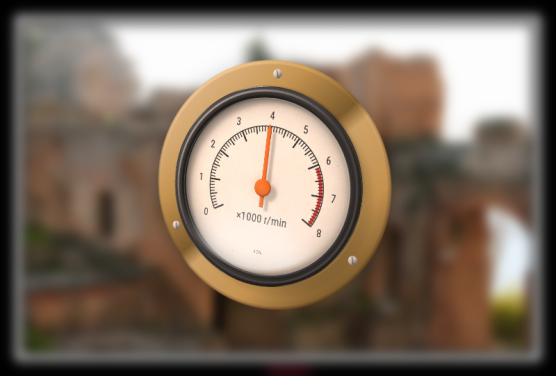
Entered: 4000 rpm
